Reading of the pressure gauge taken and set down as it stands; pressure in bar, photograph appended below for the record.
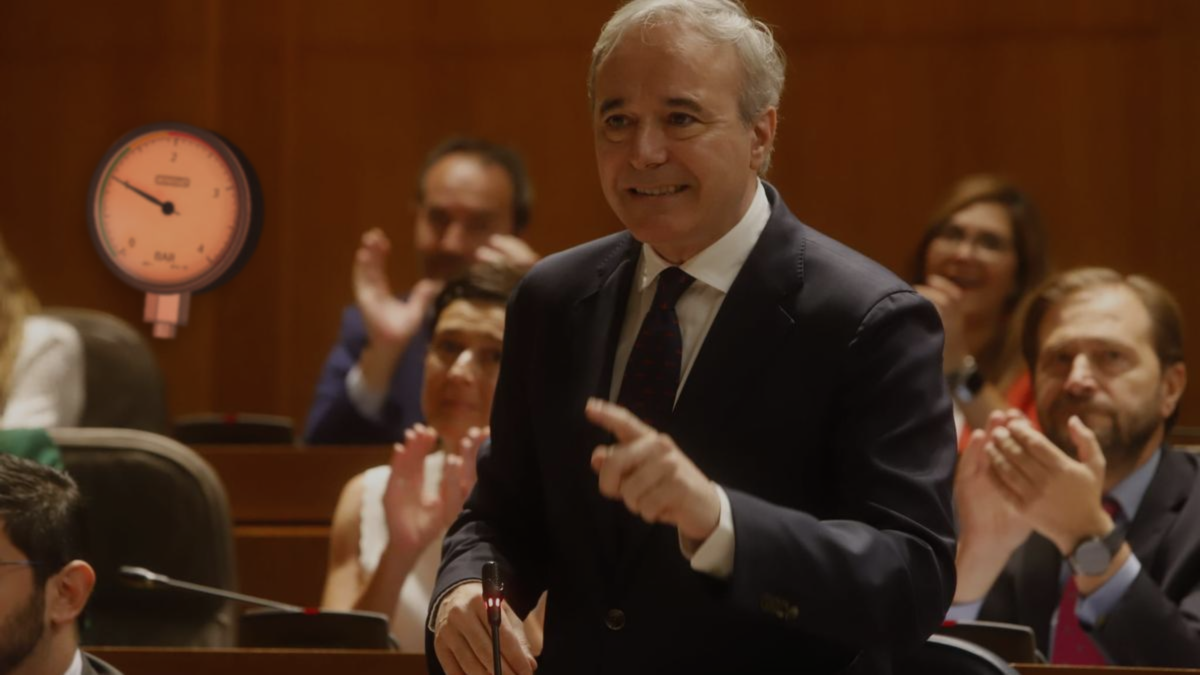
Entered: 1 bar
